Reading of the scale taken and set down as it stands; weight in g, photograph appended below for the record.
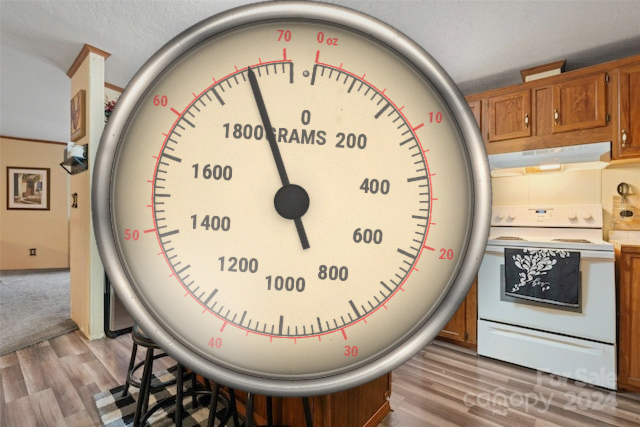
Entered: 1900 g
